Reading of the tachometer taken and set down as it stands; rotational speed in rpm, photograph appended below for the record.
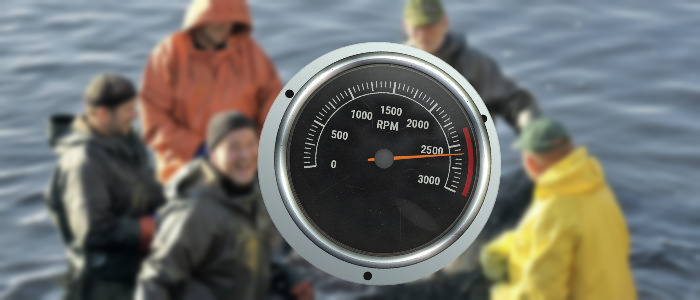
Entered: 2600 rpm
